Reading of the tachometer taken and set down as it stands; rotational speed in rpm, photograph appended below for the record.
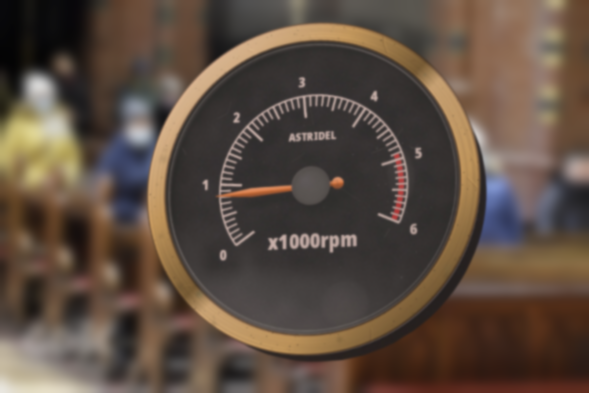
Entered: 800 rpm
